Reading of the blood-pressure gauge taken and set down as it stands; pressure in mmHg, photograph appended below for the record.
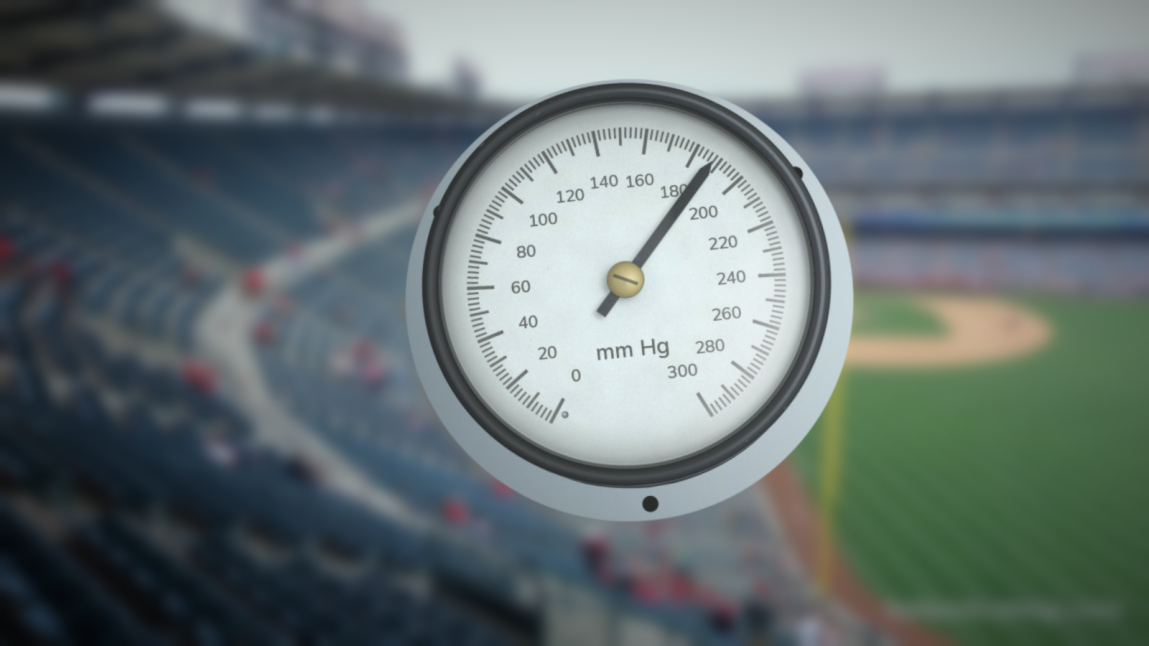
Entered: 188 mmHg
